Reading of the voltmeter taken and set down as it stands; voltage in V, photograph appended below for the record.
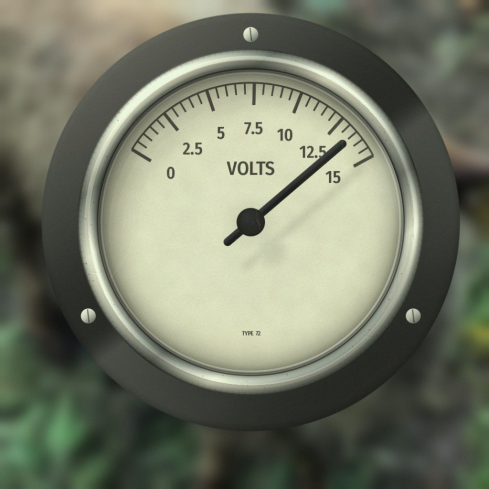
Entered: 13.5 V
